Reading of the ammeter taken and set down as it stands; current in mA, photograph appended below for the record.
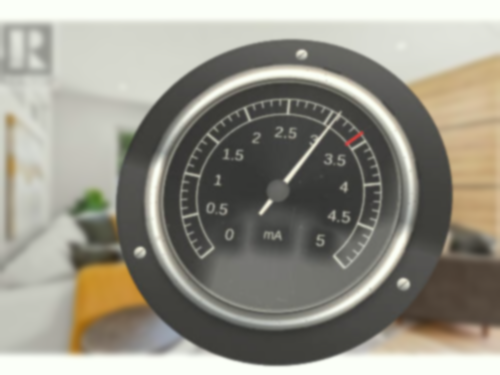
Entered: 3.1 mA
